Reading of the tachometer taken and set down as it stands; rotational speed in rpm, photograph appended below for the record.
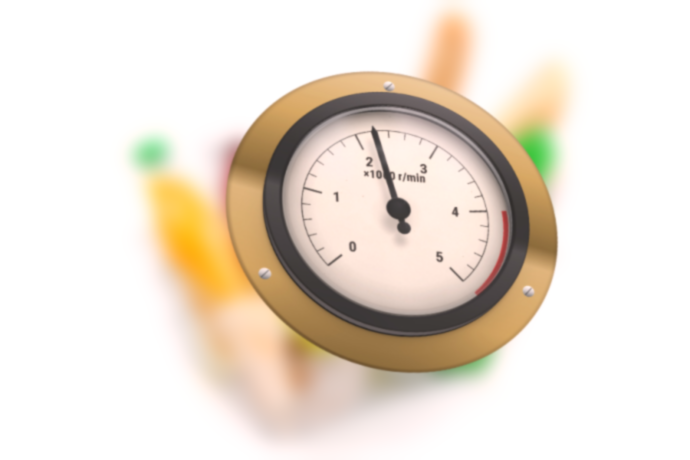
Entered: 2200 rpm
